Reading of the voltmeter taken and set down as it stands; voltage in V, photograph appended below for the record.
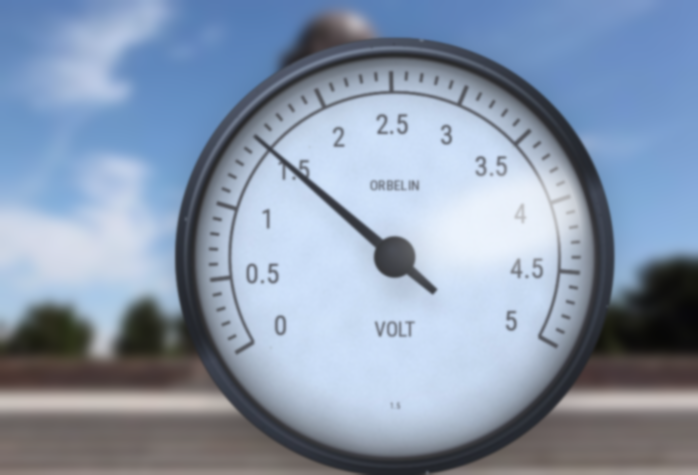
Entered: 1.5 V
